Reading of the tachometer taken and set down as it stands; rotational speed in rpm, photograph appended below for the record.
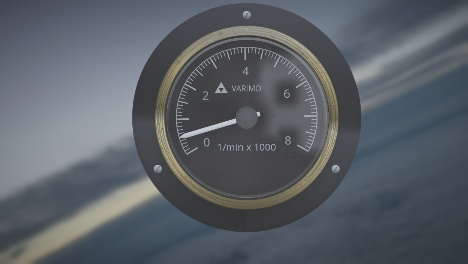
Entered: 500 rpm
